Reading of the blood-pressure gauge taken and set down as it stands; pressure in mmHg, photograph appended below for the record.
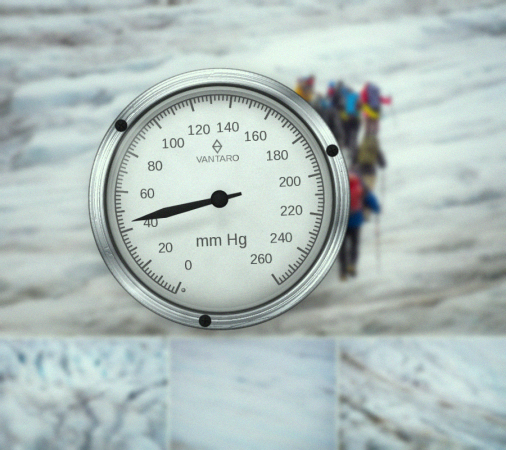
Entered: 44 mmHg
